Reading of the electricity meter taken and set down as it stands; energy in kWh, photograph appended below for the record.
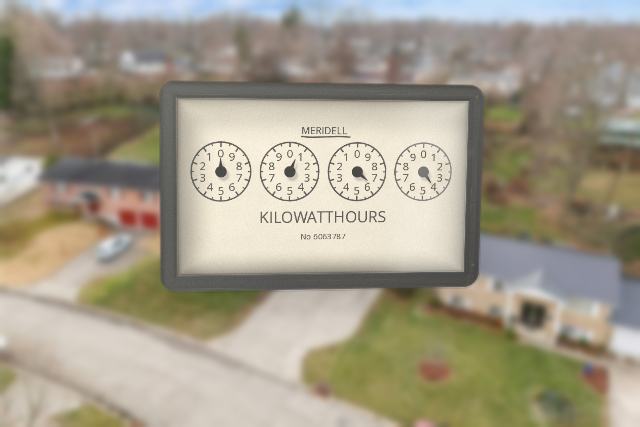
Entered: 64 kWh
